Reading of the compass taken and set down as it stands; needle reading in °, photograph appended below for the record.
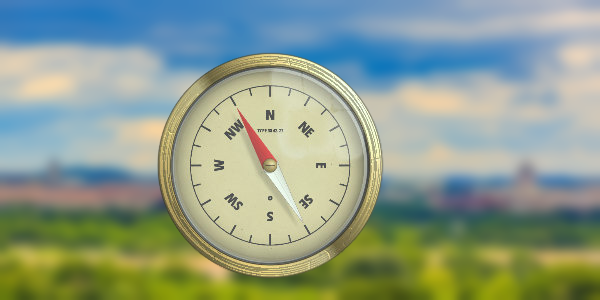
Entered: 330 °
